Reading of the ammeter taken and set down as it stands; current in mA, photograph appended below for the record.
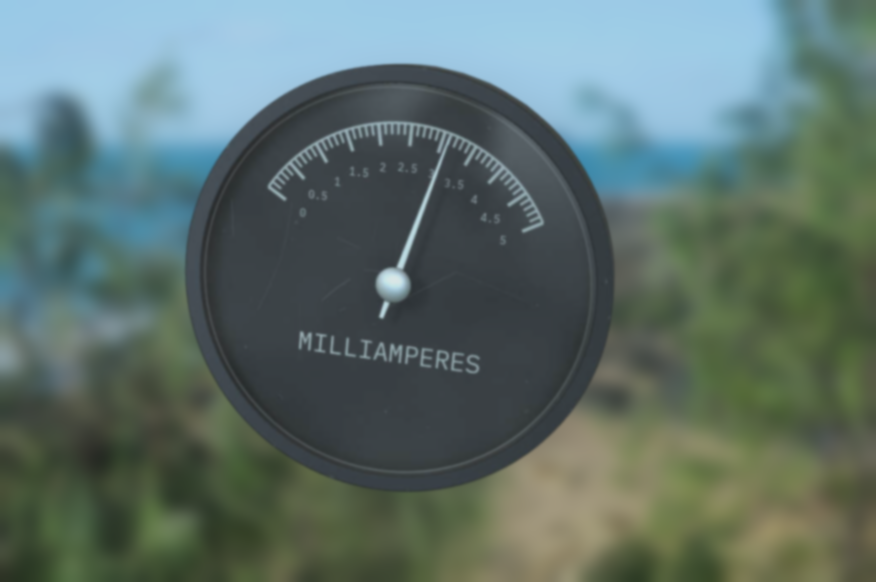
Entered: 3.1 mA
